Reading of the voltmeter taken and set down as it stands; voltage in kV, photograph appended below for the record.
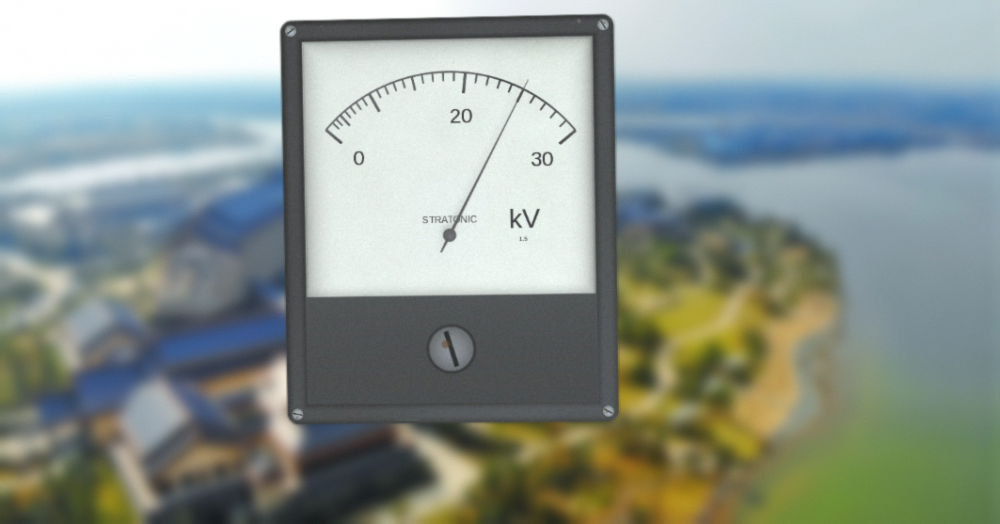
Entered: 25 kV
